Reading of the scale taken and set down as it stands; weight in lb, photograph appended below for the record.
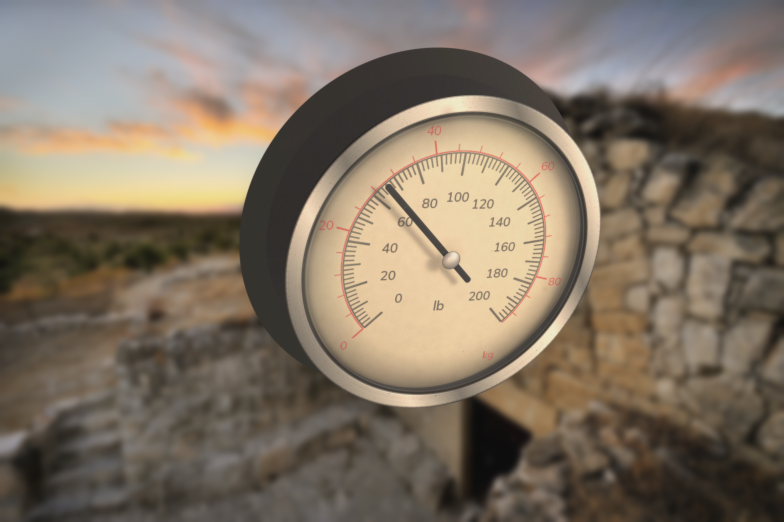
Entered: 66 lb
